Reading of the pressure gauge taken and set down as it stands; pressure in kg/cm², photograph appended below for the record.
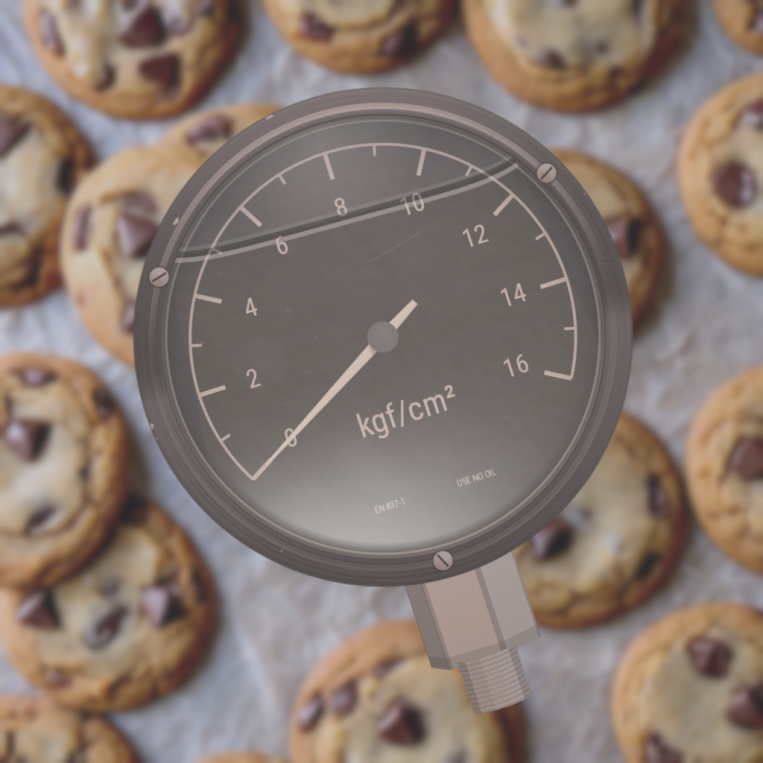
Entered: 0 kg/cm²
